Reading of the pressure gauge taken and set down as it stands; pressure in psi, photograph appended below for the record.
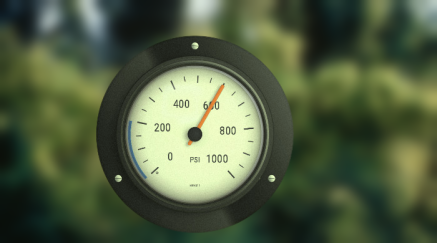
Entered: 600 psi
